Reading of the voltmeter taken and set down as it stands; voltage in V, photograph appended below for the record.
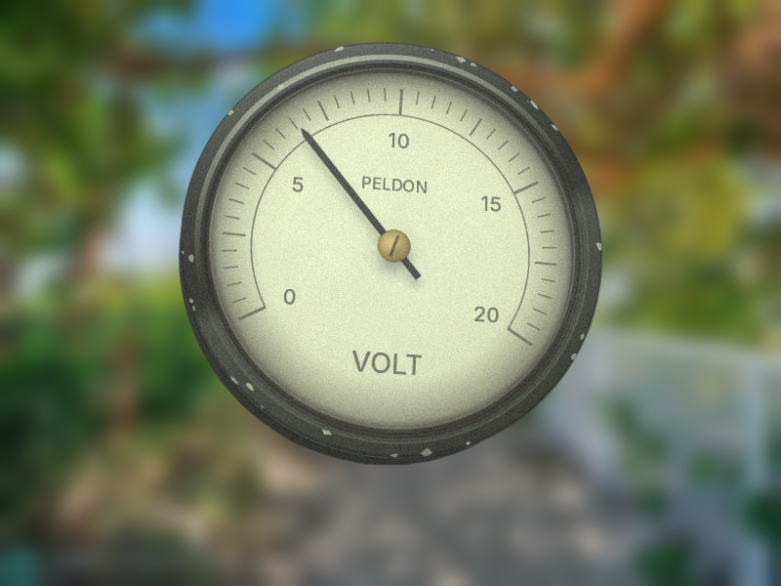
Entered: 6.5 V
